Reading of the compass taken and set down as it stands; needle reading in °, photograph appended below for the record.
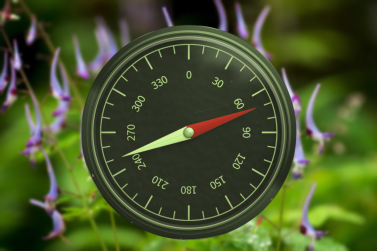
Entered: 70 °
